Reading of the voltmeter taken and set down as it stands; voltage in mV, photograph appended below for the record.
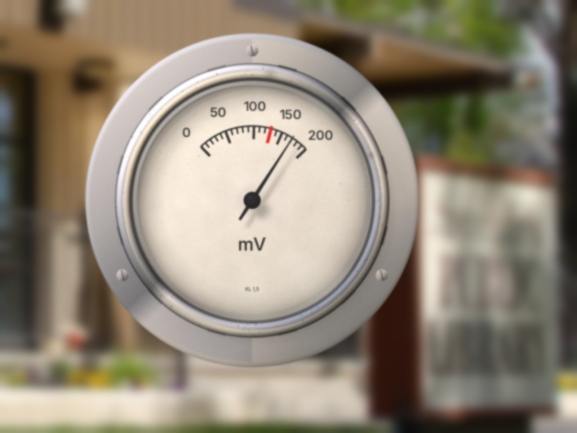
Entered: 170 mV
